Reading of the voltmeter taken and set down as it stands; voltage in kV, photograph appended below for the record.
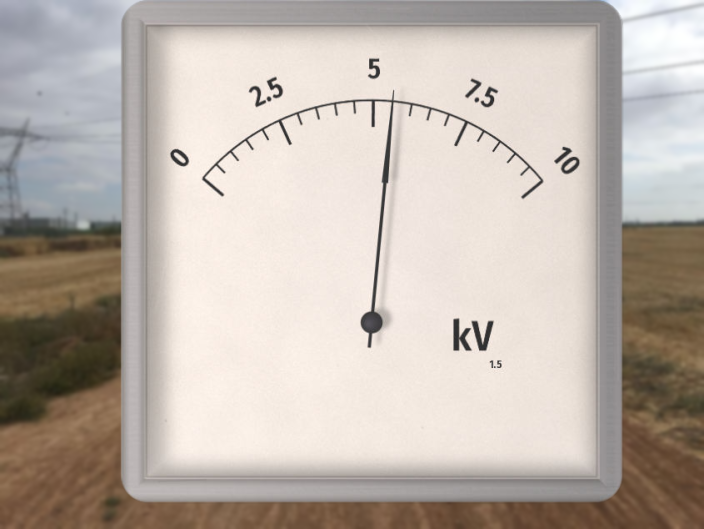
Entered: 5.5 kV
